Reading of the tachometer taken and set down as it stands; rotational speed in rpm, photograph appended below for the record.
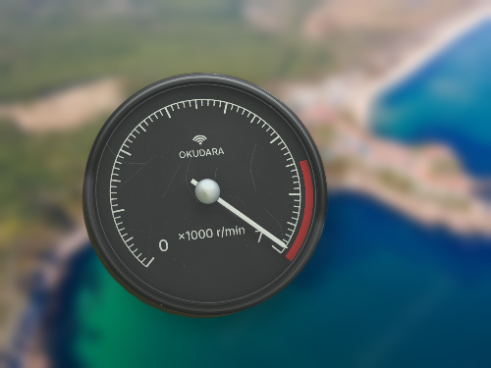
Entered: 6900 rpm
